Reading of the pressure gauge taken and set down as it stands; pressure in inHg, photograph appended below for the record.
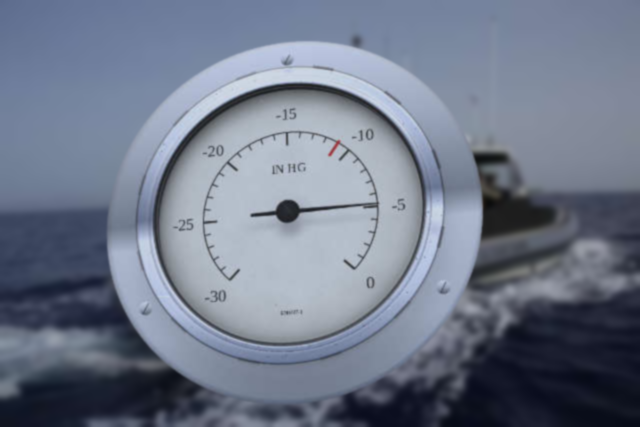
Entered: -5 inHg
